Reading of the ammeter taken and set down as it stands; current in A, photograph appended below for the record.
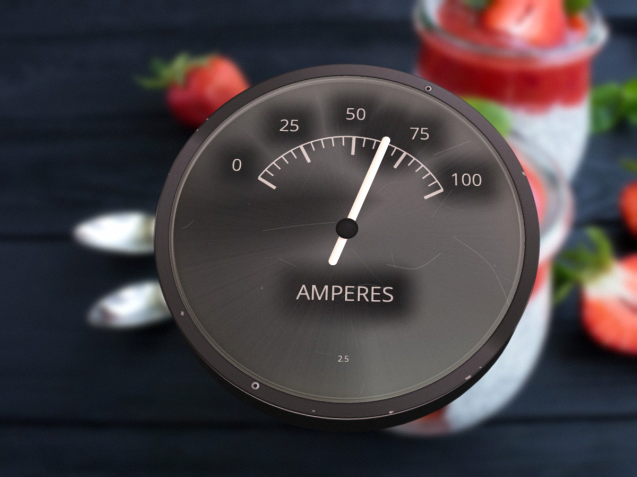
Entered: 65 A
